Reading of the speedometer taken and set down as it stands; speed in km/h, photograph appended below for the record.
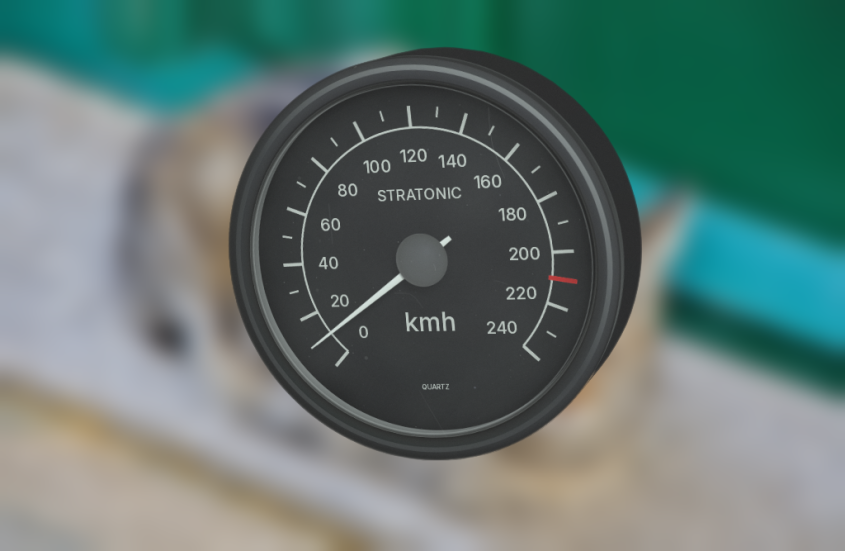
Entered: 10 km/h
